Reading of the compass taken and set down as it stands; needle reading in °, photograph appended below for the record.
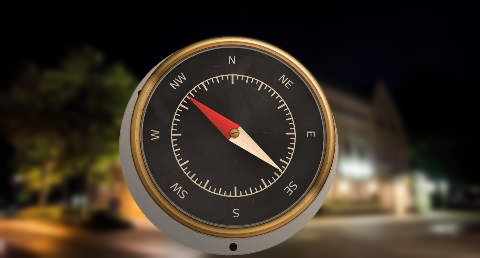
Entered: 310 °
